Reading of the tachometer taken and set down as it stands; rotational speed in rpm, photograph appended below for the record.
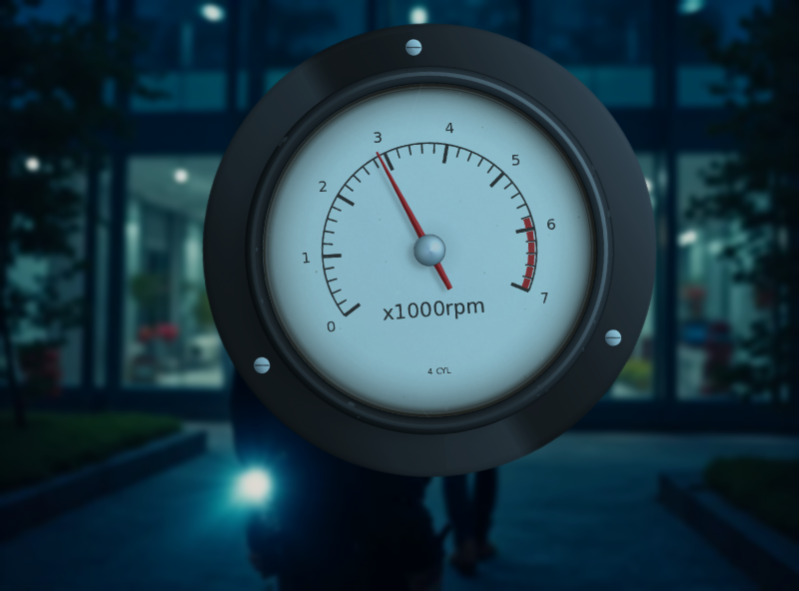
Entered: 2900 rpm
